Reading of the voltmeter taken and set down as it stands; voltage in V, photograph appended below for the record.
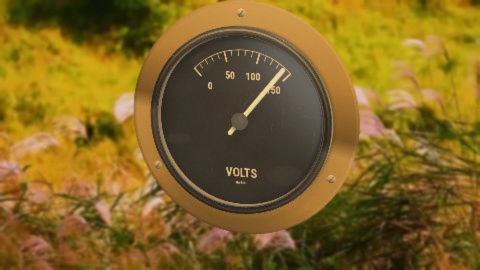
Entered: 140 V
